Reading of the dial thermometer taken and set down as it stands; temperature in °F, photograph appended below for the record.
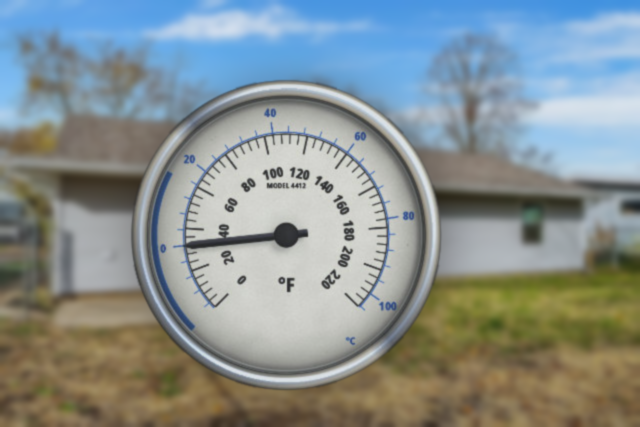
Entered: 32 °F
